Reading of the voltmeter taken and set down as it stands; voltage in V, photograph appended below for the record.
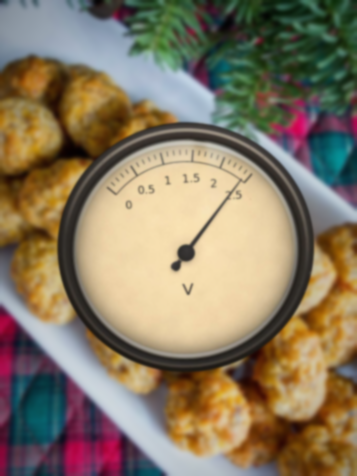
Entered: 2.4 V
